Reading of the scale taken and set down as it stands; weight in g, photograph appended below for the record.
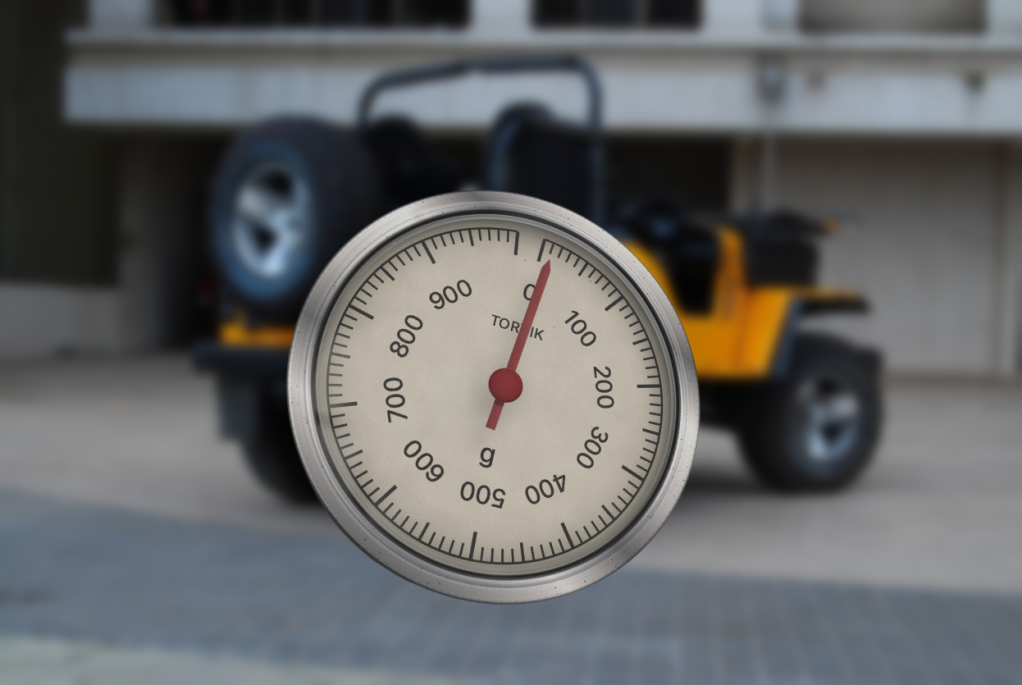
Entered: 10 g
